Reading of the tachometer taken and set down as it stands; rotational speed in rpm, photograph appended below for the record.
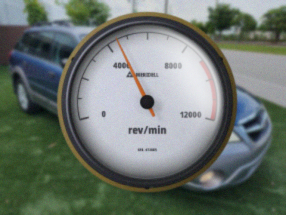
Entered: 4500 rpm
